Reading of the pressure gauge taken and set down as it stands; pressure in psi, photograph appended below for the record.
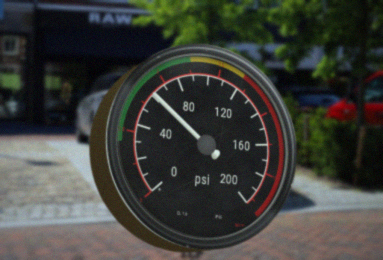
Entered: 60 psi
